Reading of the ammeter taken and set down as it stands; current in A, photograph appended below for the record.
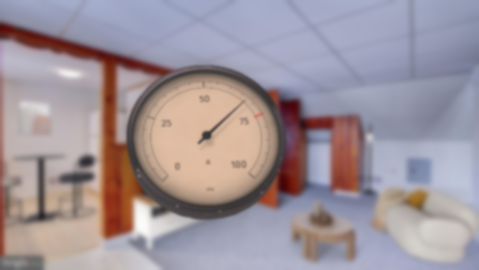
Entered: 67.5 A
